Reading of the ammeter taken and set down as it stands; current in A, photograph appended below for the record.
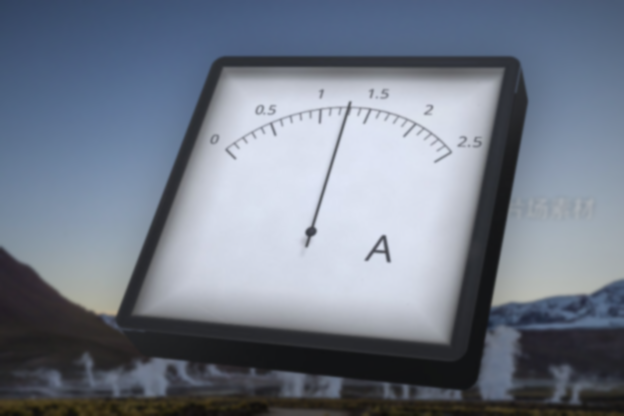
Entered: 1.3 A
